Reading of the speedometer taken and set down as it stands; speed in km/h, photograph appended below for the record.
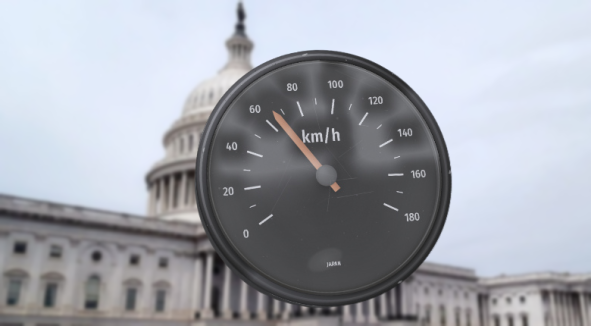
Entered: 65 km/h
